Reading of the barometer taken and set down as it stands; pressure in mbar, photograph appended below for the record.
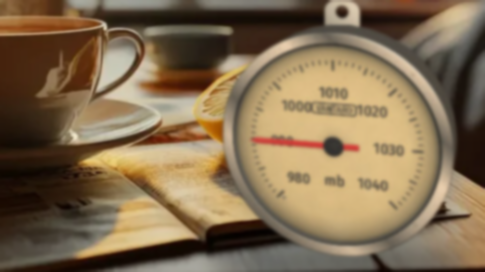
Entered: 990 mbar
